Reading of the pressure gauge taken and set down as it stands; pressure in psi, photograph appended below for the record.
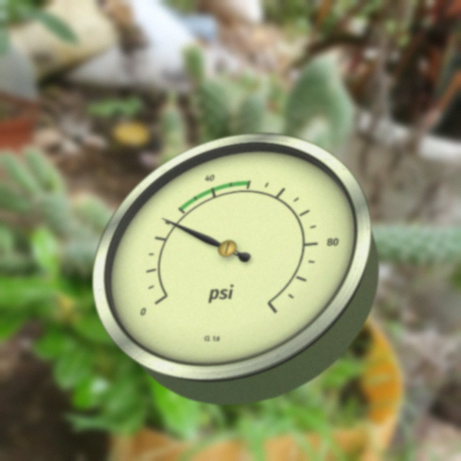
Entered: 25 psi
